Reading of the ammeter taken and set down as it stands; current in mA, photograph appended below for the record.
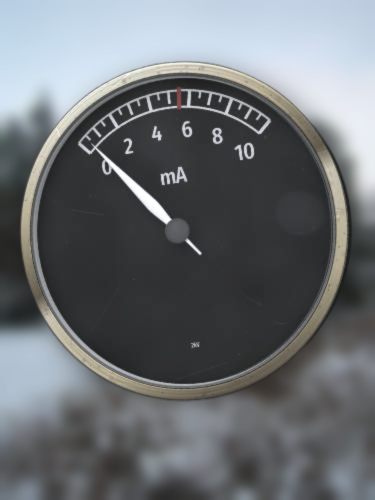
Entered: 0.5 mA
